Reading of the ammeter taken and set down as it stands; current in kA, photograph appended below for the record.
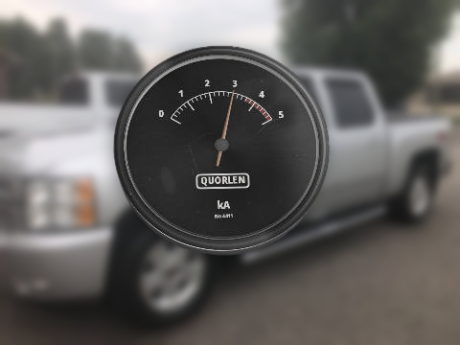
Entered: 3 kA
